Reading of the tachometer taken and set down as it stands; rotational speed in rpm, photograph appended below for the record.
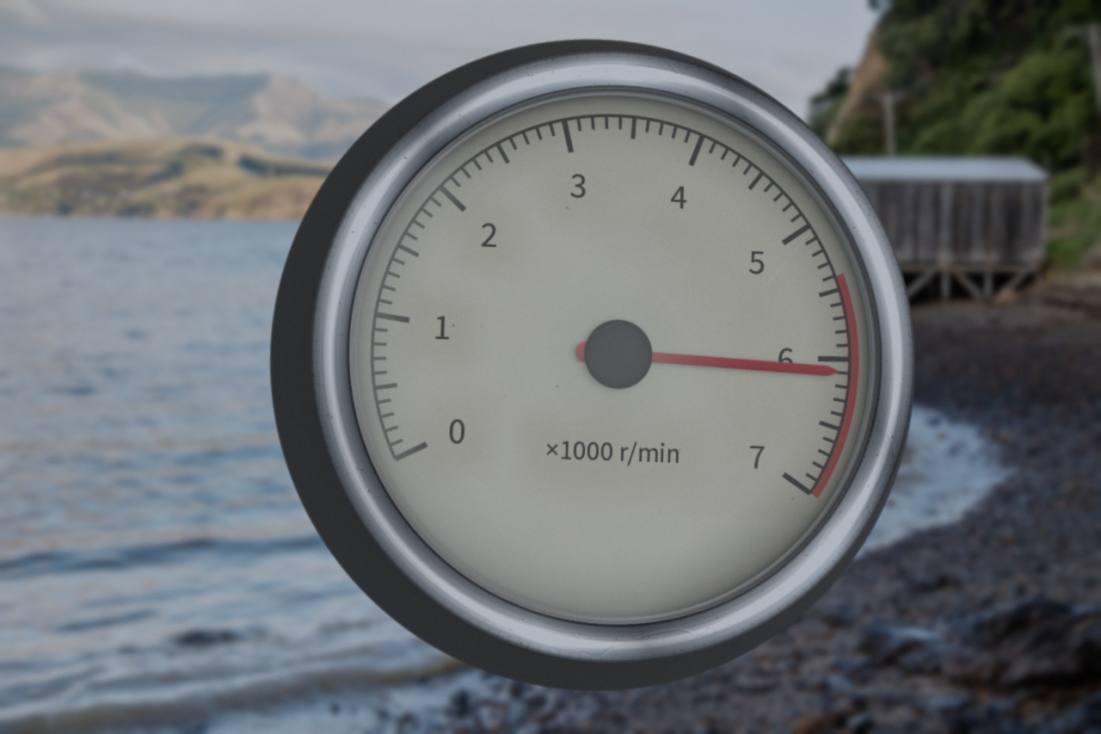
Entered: 6100 rpm
